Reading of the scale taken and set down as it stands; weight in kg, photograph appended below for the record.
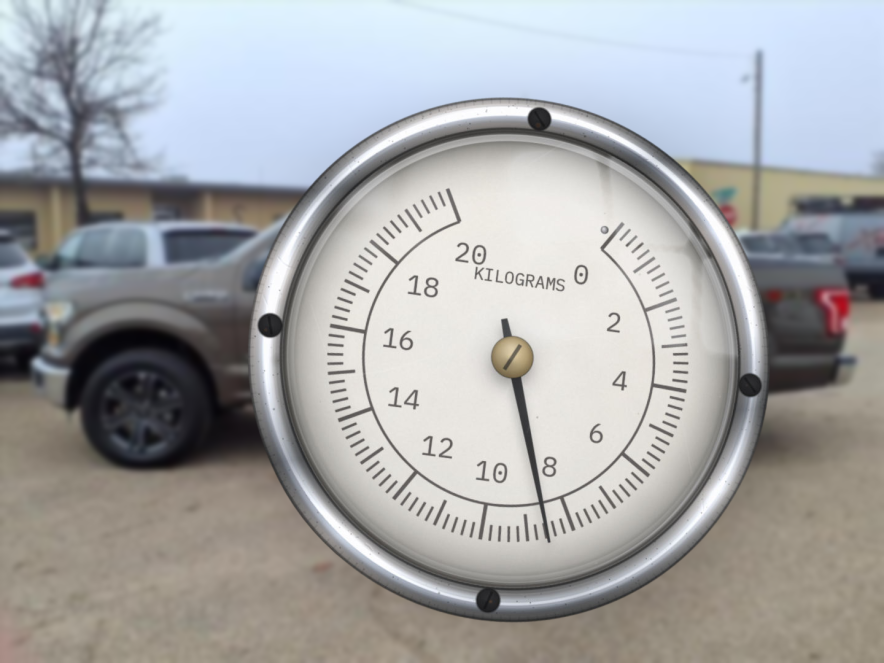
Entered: 8.6 kg
